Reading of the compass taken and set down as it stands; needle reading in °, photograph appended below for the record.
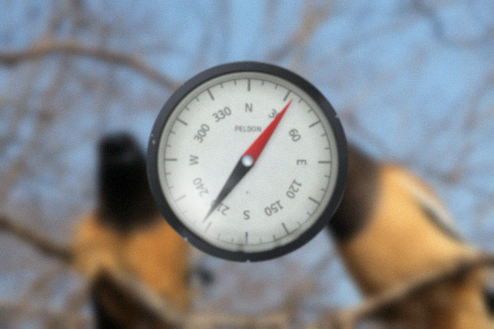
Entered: 35 °
